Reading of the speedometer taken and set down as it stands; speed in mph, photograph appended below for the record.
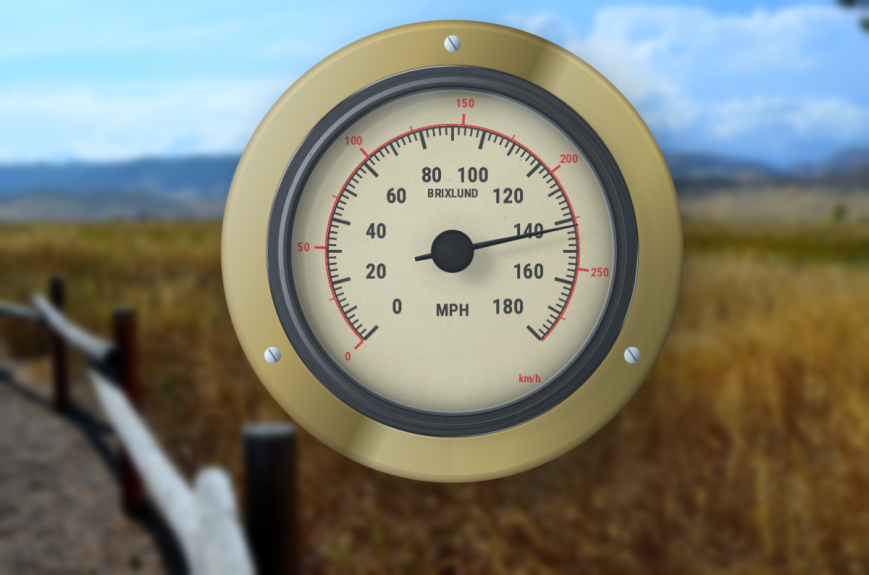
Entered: 142 mph
